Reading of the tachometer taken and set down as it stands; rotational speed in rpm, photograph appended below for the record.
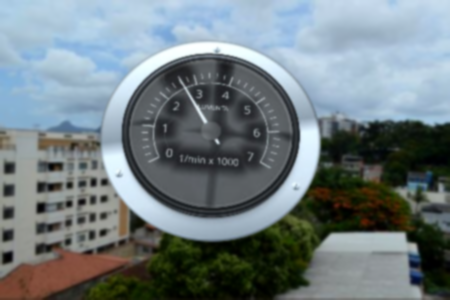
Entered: 2600 rpm
